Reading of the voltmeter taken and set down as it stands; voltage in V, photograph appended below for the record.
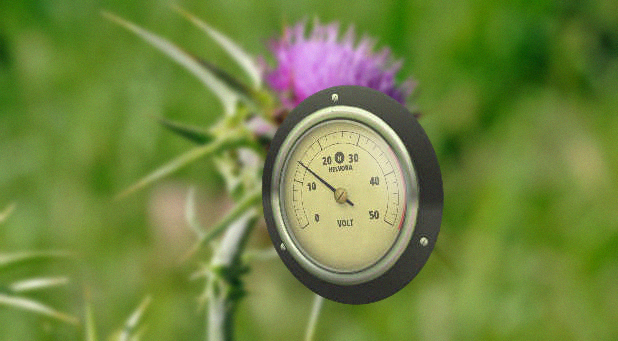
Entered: 14 V
